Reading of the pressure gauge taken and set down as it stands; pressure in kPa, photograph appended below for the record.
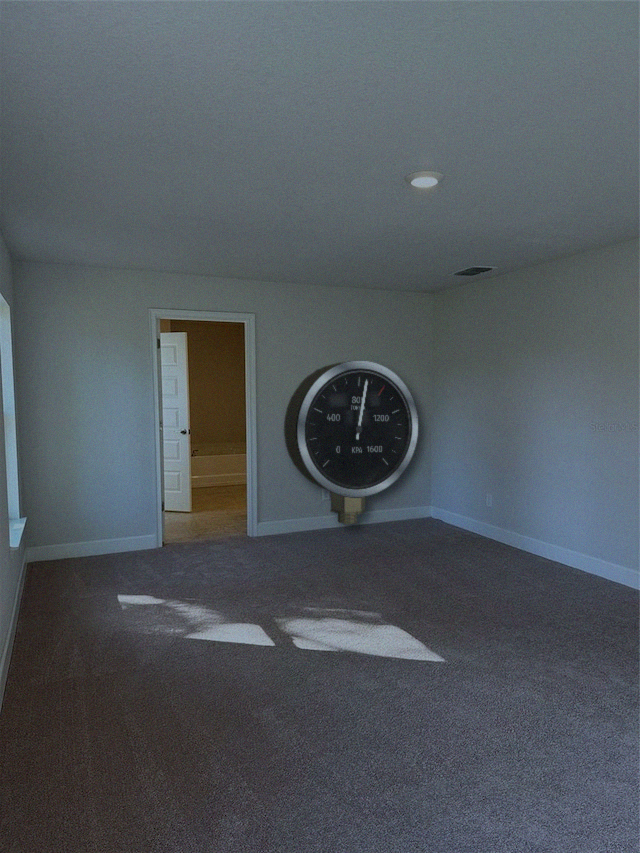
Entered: 850 kPa
